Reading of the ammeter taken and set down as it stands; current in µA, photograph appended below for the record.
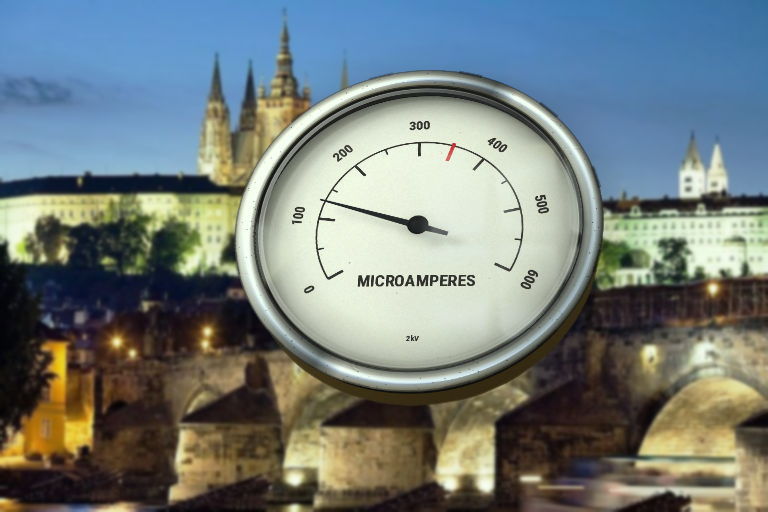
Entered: 125 µA
